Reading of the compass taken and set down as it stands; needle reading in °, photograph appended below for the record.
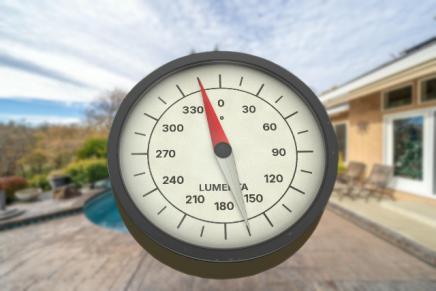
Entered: 345 °
